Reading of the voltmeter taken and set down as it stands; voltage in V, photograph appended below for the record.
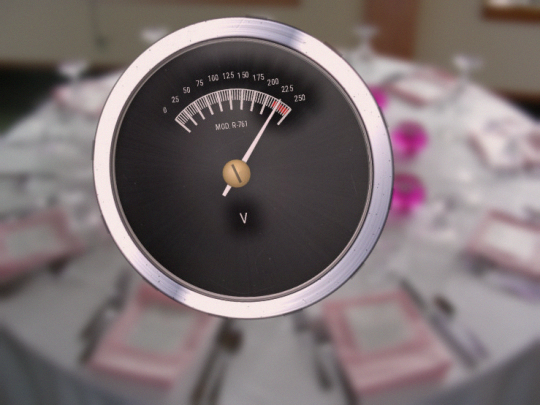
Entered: 225 V
